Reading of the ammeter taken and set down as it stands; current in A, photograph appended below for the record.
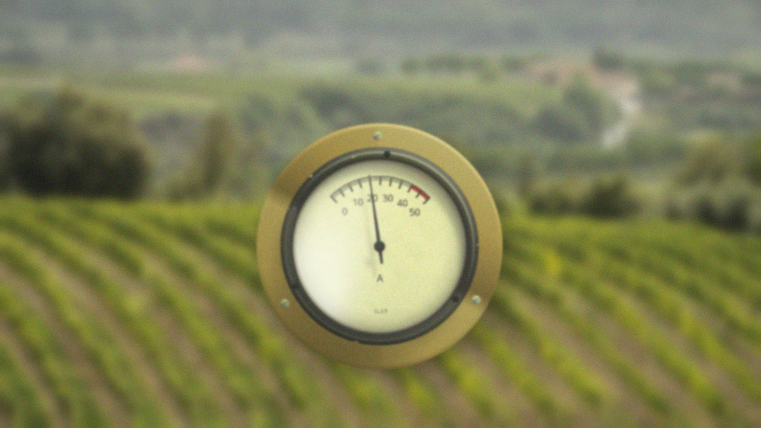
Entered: 20 A
